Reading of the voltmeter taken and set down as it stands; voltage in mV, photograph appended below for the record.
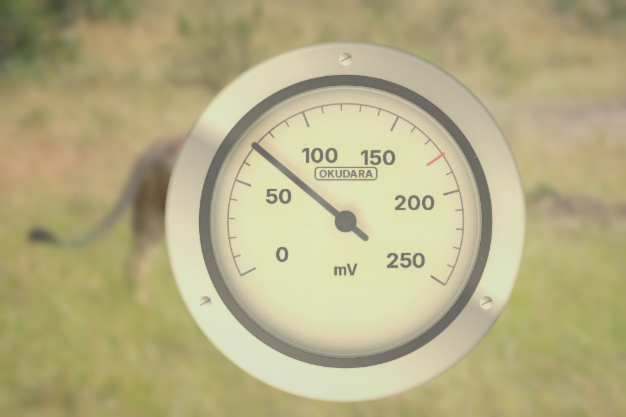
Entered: 70 mV
